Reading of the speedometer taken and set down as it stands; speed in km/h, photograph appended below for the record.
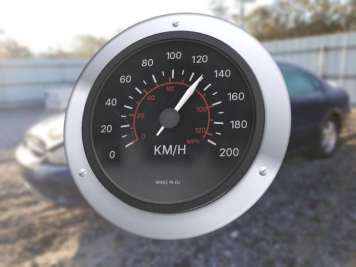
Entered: 130 km/h
